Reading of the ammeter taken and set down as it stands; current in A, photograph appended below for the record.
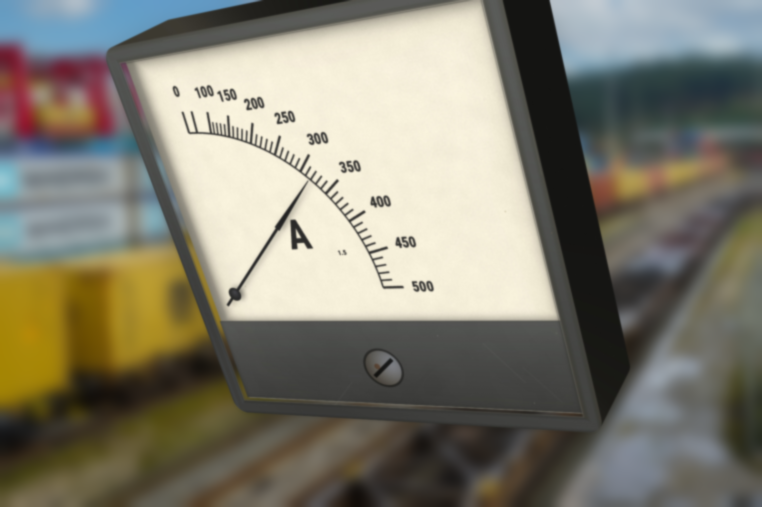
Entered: 320 A
